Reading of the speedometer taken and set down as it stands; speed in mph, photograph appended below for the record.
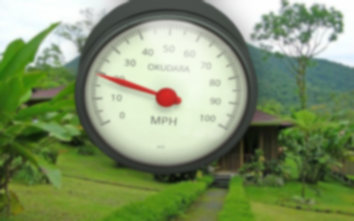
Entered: 20 mph
